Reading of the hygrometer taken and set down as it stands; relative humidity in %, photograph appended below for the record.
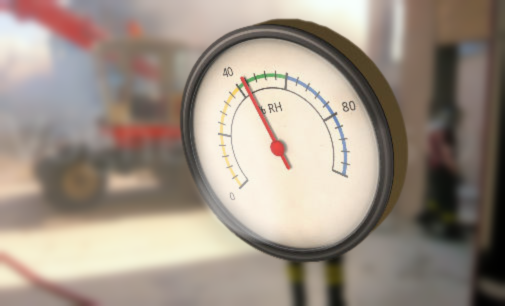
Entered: 44 %
